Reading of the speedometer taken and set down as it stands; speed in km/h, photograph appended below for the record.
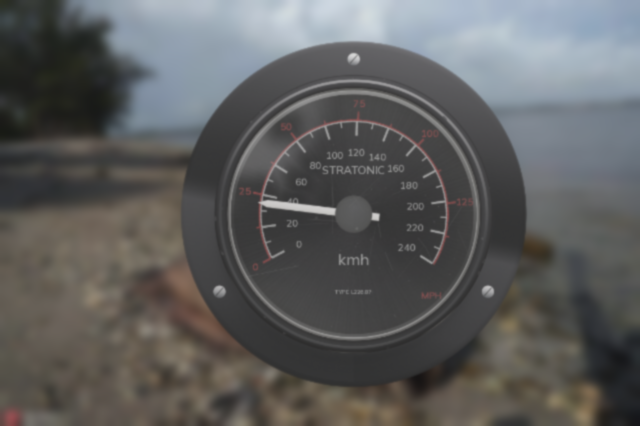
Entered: 35 km/h
